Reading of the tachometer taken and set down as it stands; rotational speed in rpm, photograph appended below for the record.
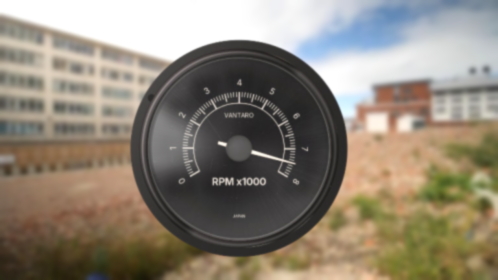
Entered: 7500 rpm
